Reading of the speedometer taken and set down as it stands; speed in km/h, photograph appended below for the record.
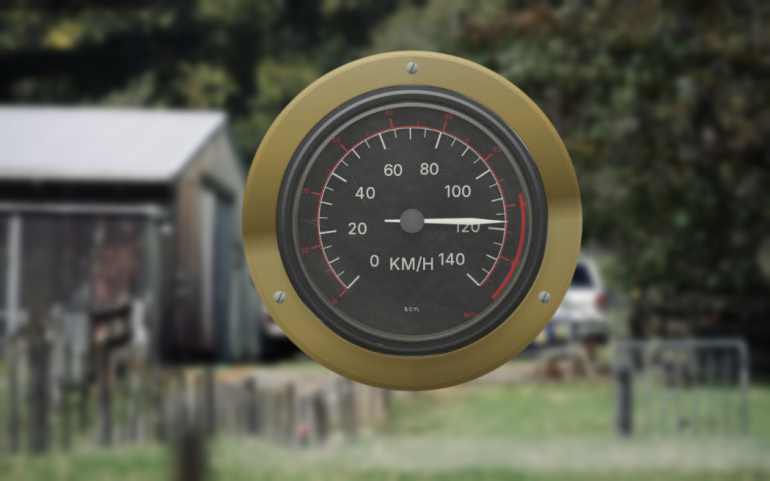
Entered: 117.5 km/h
